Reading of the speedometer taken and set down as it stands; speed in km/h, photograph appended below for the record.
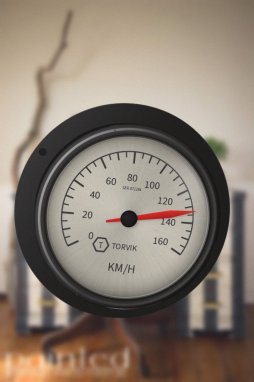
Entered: 132.5 km/h
